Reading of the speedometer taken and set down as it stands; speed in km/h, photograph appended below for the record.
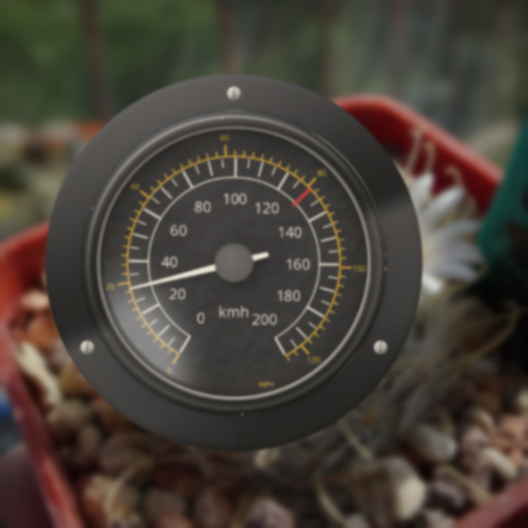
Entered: 30 km/h
